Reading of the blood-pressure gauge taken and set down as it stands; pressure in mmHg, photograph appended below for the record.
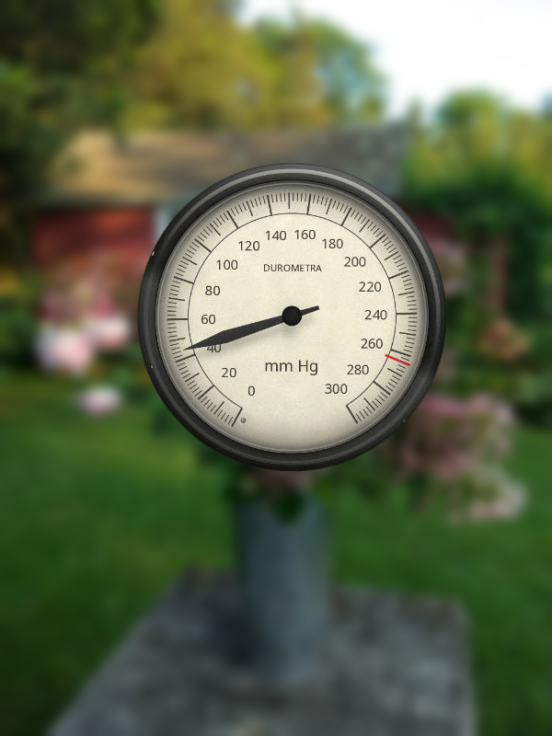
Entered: 44 mmHg
